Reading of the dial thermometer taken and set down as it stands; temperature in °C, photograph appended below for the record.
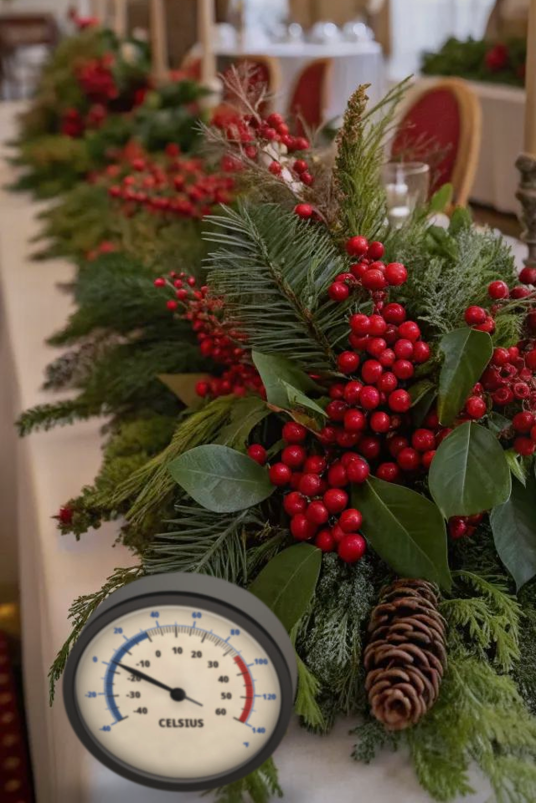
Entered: -15 °C
